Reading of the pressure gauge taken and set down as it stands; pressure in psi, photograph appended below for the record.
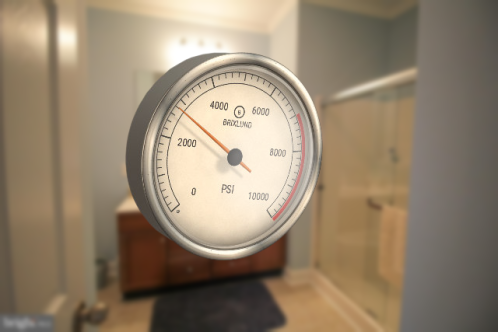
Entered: 2800 psi
